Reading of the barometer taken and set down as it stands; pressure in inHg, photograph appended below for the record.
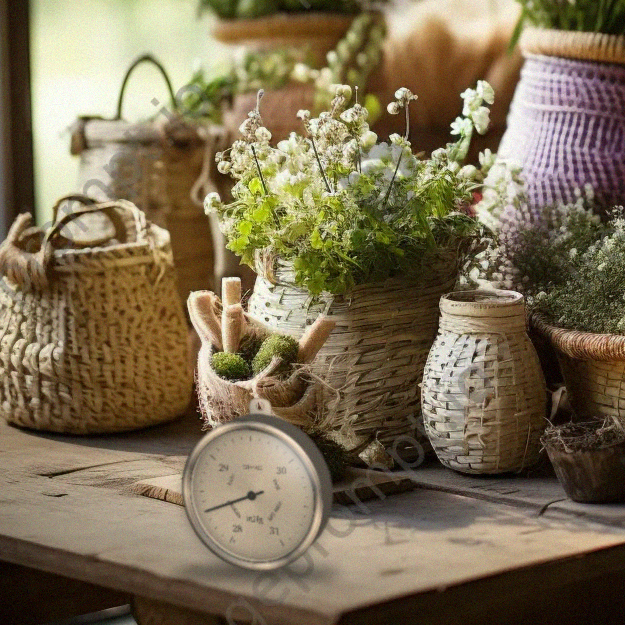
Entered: 28.4 inHg
